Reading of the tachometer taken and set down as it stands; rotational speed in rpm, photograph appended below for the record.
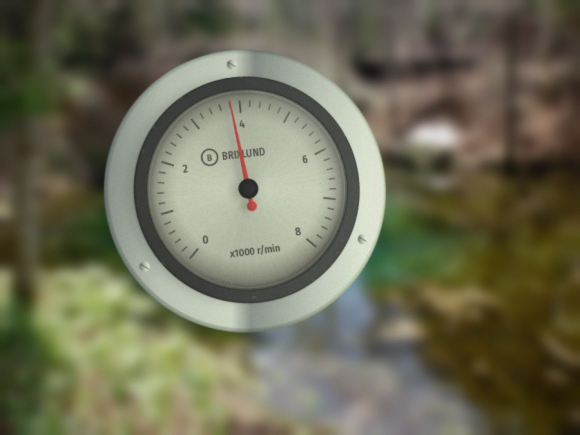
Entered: 3800 rpm
